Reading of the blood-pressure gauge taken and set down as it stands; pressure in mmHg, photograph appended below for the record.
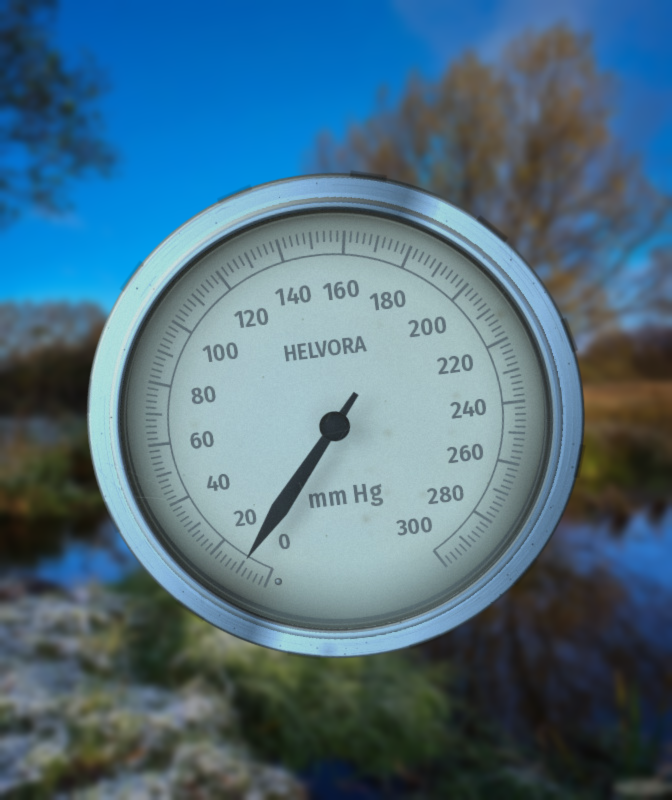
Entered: 10 mmHg
